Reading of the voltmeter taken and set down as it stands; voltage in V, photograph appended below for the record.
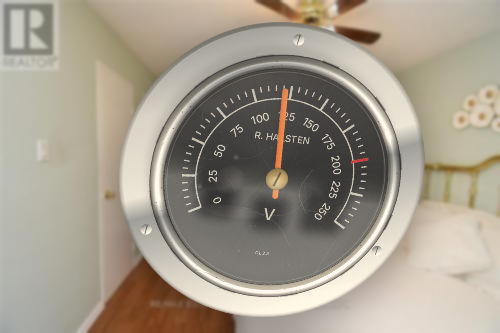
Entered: 120 V
